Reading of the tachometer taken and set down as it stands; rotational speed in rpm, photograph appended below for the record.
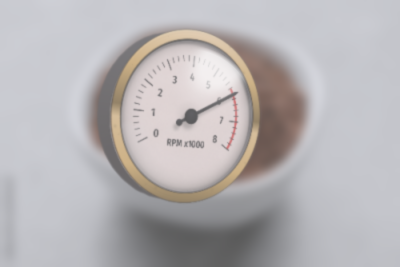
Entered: 6000 rpm
